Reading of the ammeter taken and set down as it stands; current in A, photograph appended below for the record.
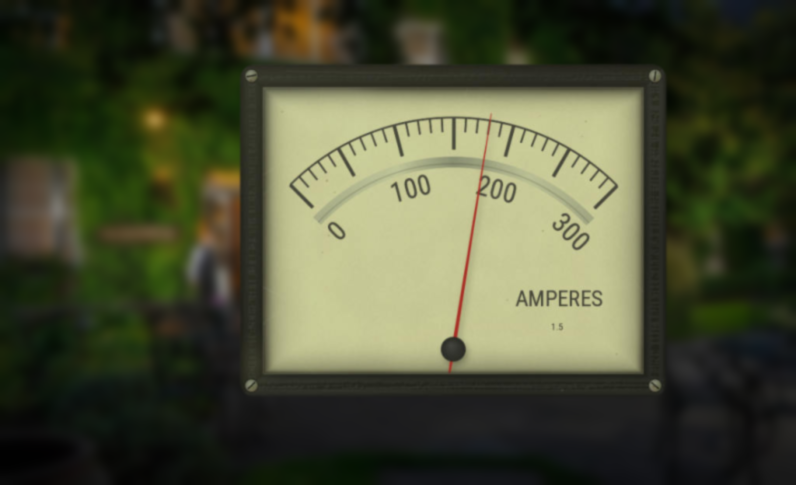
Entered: 180 A
